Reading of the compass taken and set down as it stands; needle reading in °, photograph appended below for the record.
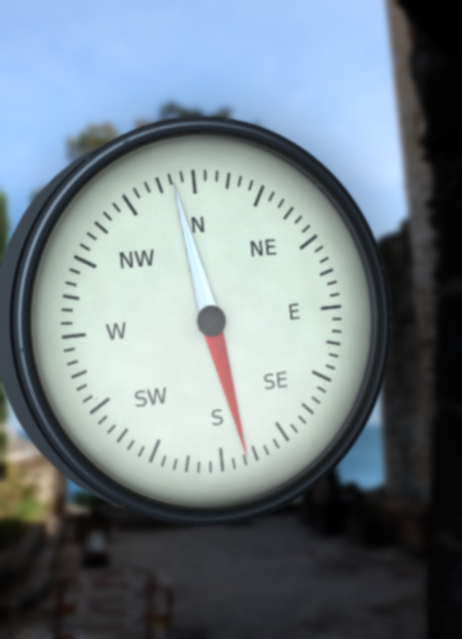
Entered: 170 °
